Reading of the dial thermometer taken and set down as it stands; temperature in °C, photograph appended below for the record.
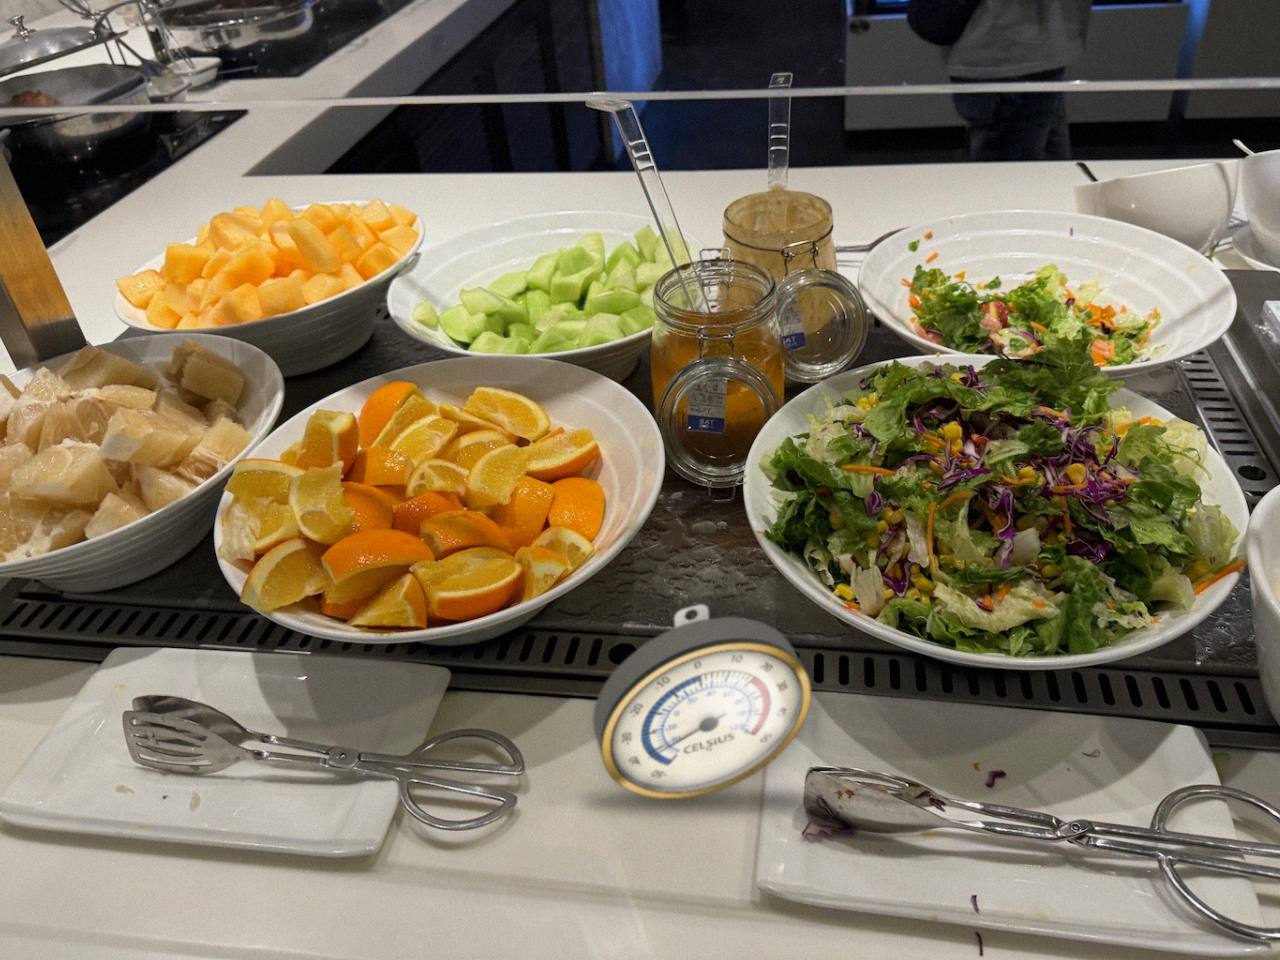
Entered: -40 °C
